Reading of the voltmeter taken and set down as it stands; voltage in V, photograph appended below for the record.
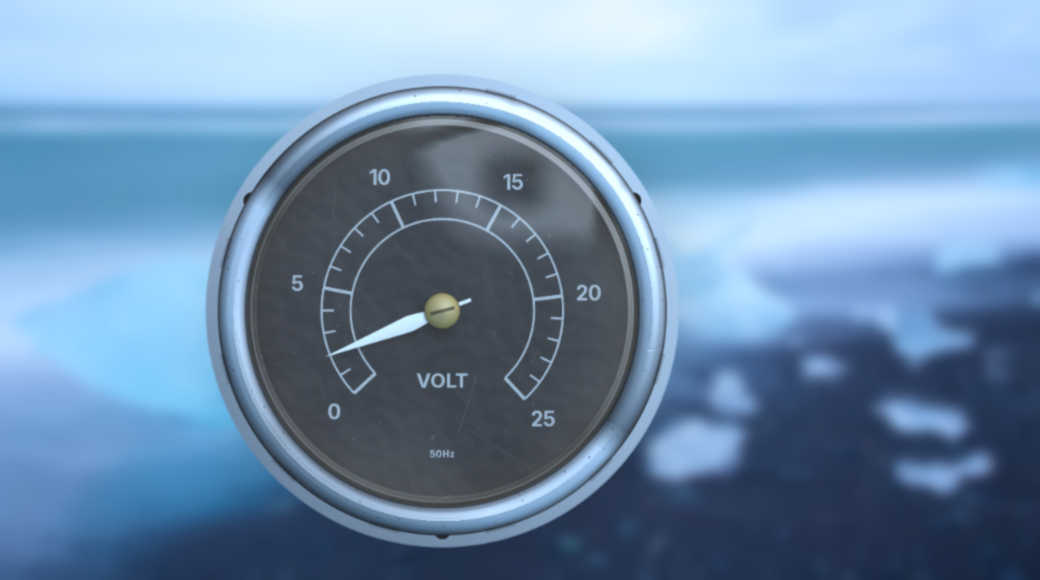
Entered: 2 V
